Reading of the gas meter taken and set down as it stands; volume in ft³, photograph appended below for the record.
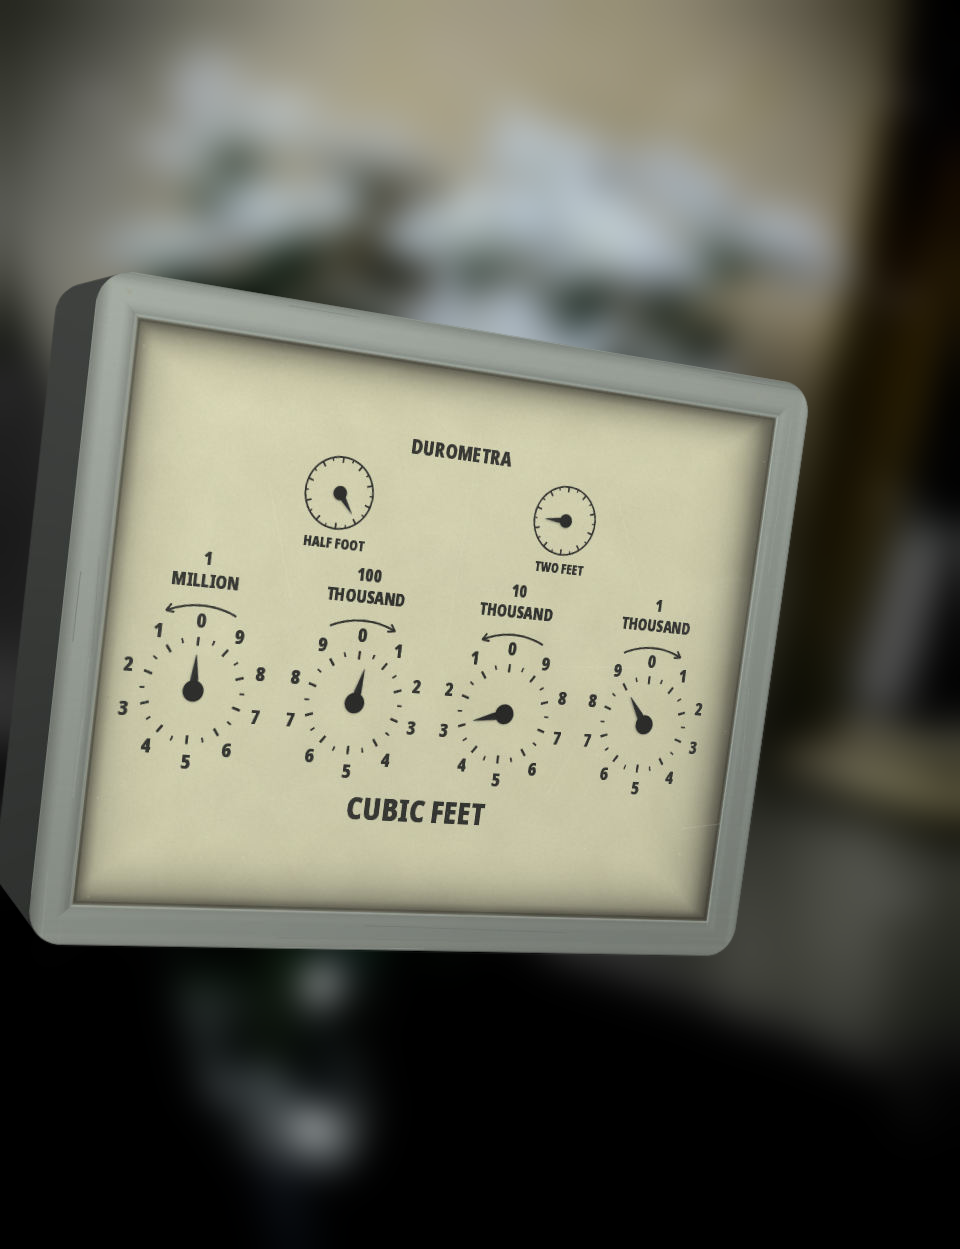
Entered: 2900 ft³
